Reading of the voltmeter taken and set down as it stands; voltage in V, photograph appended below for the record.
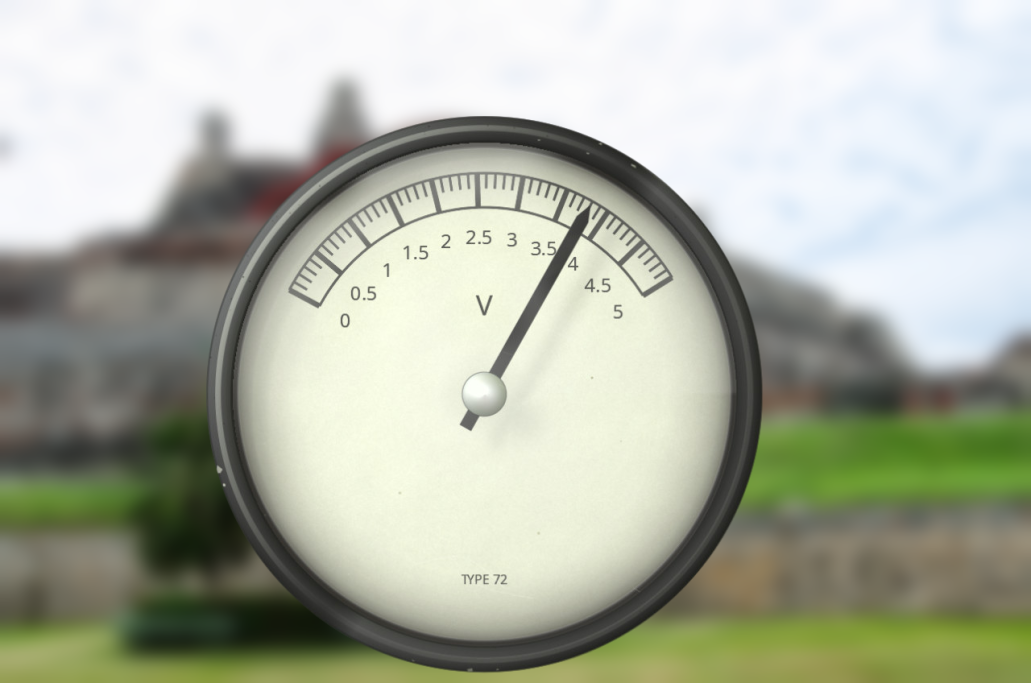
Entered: 3.8 V
